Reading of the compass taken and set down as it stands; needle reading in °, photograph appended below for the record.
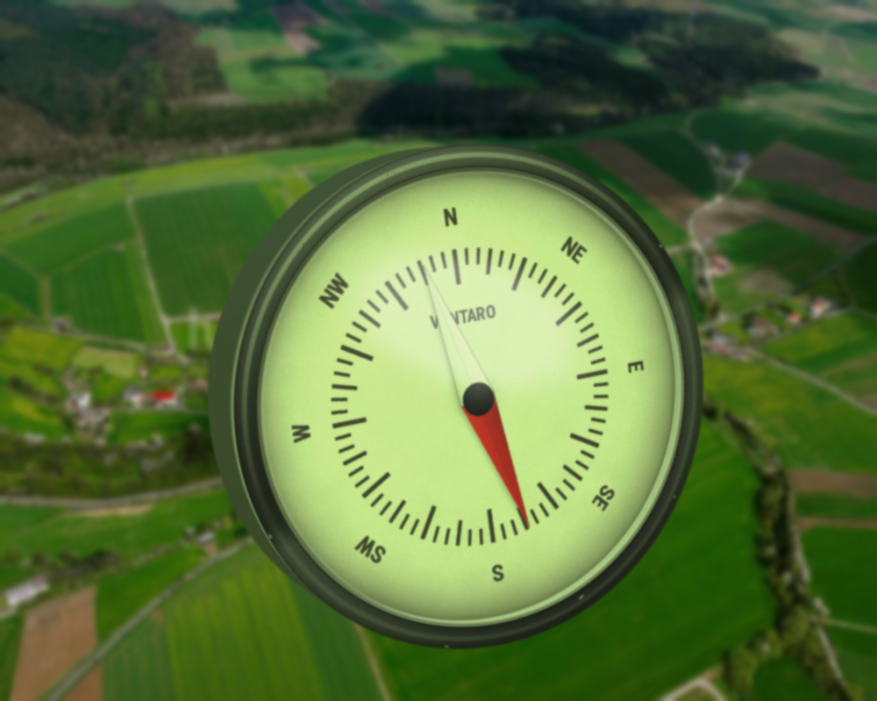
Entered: 165 °
